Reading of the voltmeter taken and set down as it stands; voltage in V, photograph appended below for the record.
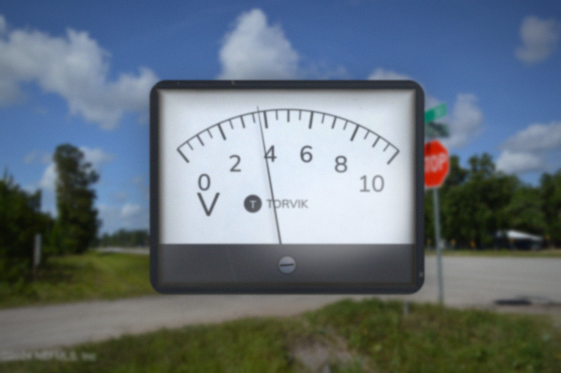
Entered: 3.75 V
